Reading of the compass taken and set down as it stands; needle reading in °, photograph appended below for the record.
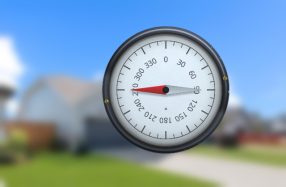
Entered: 270 °
